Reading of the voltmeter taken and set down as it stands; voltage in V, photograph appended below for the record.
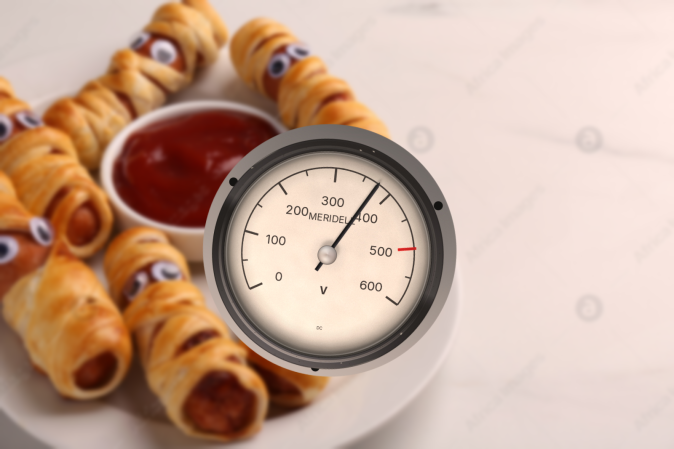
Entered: 375 V
